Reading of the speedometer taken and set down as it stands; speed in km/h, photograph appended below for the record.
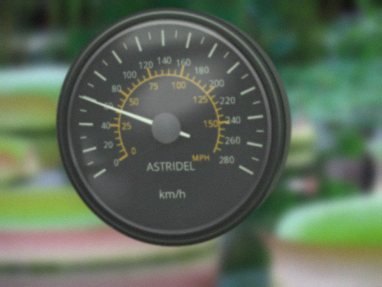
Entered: 60 km/h
